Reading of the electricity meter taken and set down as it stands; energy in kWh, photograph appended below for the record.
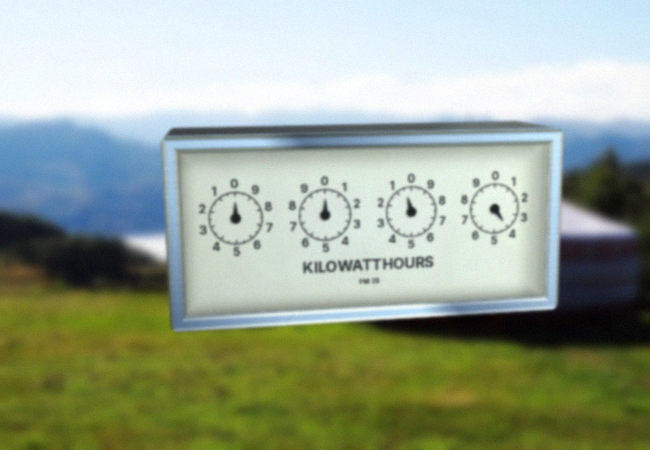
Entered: 4 kWh
